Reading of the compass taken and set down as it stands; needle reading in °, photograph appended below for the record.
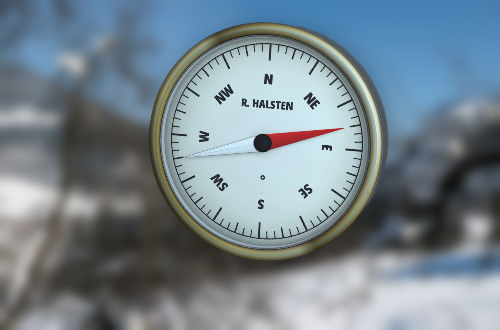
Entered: 75 °
